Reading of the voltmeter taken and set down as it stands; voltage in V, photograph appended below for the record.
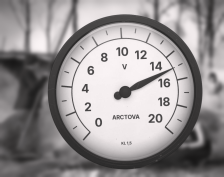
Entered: 15 V
